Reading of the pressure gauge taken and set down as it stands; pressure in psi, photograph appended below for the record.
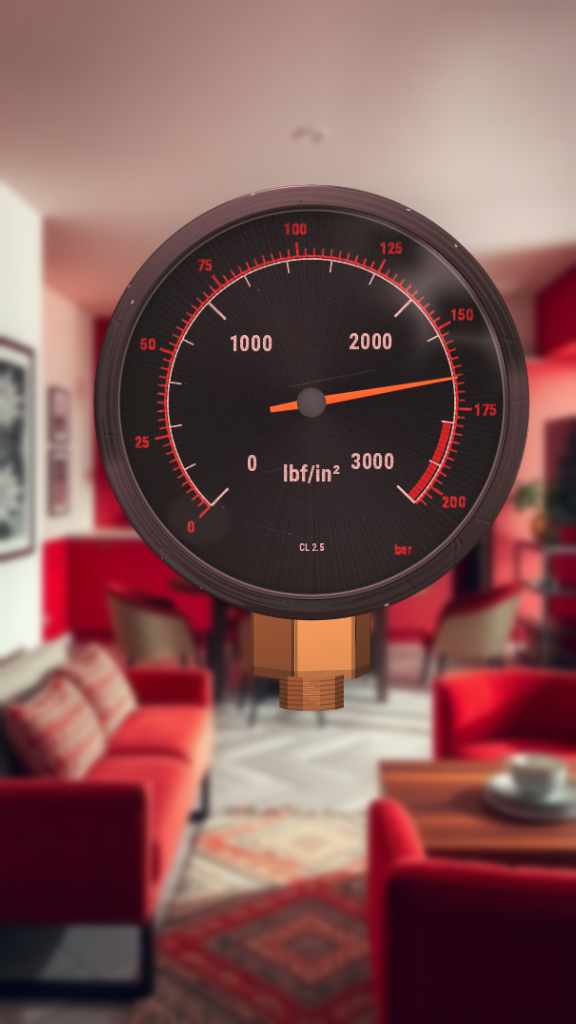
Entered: 2400 psi
